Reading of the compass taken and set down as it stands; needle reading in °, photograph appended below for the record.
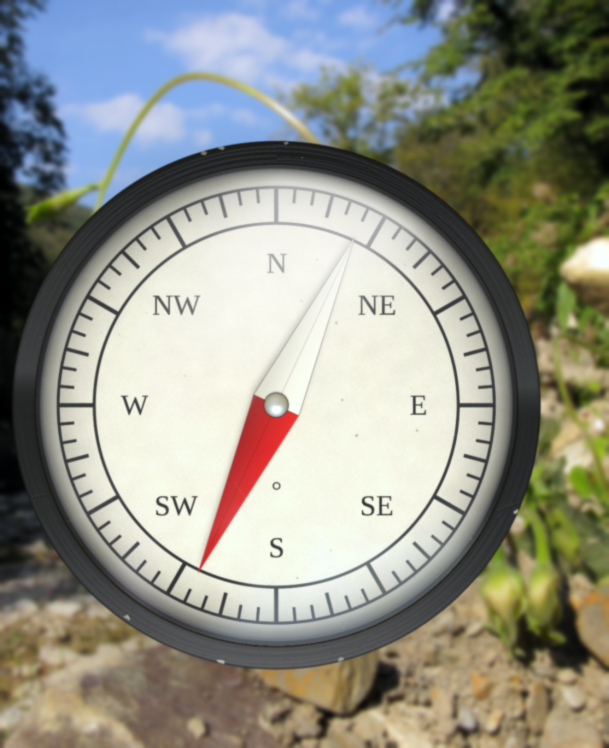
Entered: 205 °
